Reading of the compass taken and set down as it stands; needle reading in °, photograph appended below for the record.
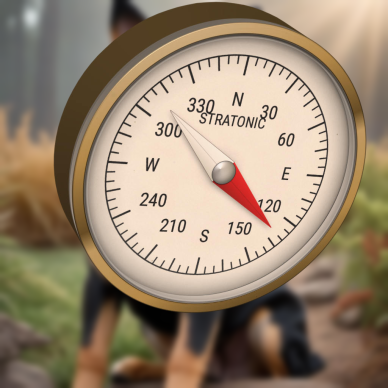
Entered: 130 °
